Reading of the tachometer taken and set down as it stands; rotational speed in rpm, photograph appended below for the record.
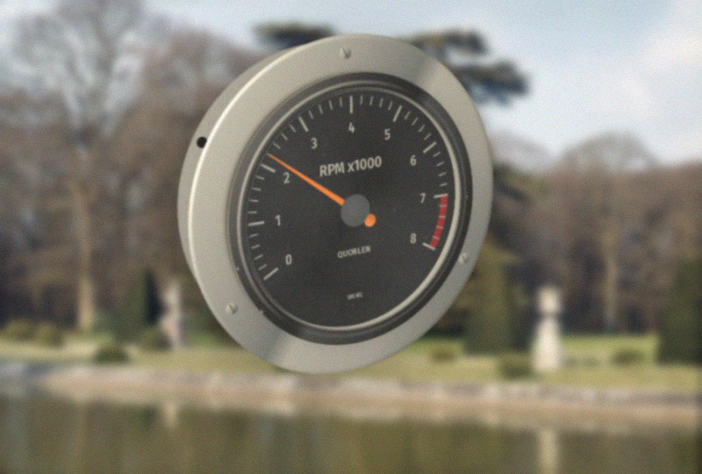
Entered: 2200 rpm
